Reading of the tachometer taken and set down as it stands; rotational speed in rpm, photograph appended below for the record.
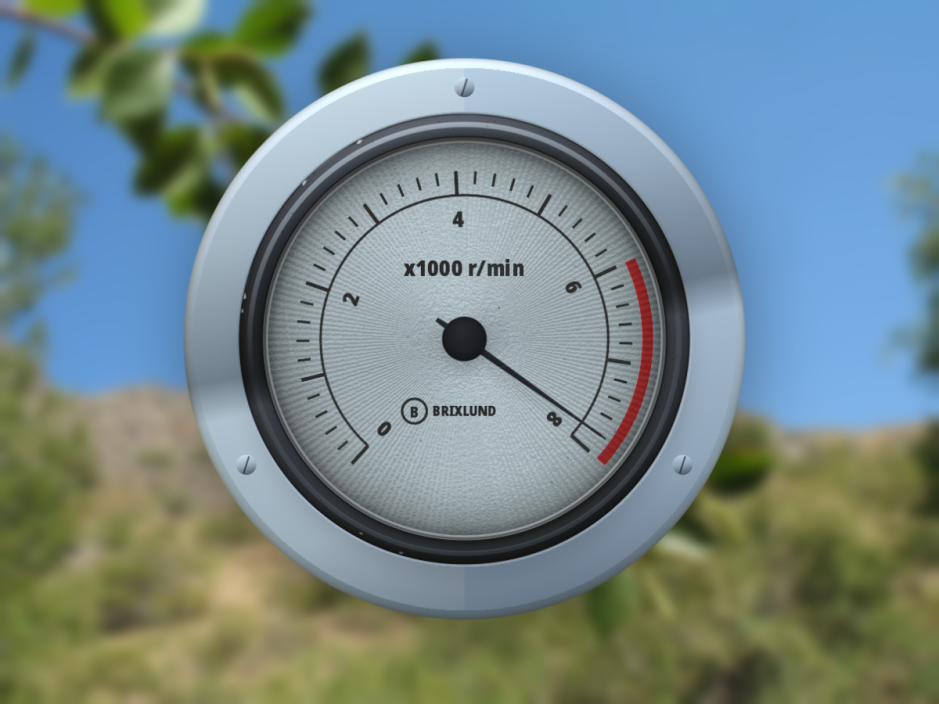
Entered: 7800 rpm
